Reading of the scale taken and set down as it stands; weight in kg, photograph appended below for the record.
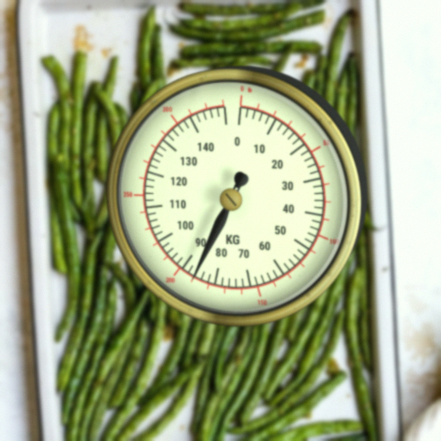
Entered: 86 kg
